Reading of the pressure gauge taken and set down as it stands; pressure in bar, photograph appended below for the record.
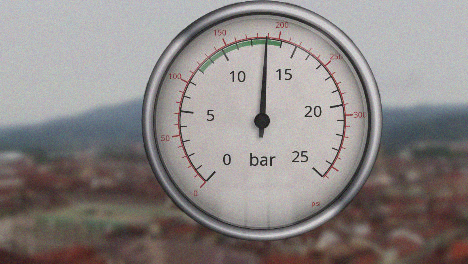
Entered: 13 bar
